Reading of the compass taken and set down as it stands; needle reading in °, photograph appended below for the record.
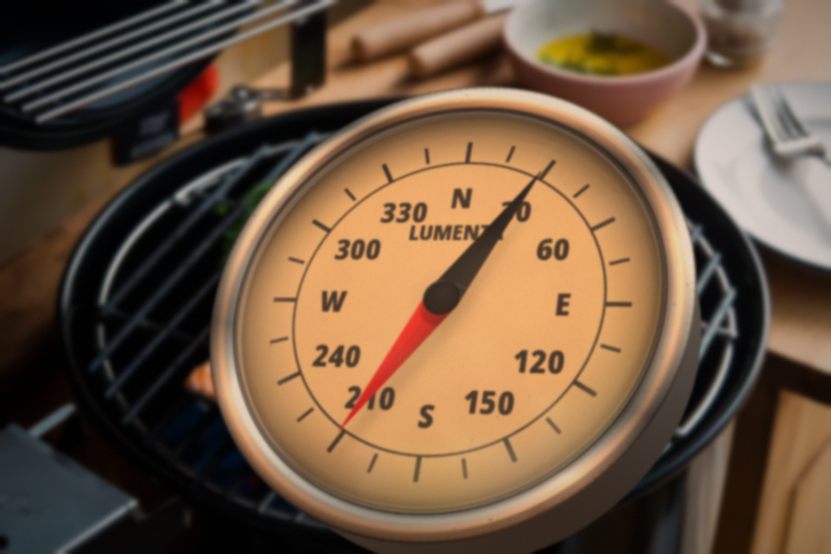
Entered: 210 °
